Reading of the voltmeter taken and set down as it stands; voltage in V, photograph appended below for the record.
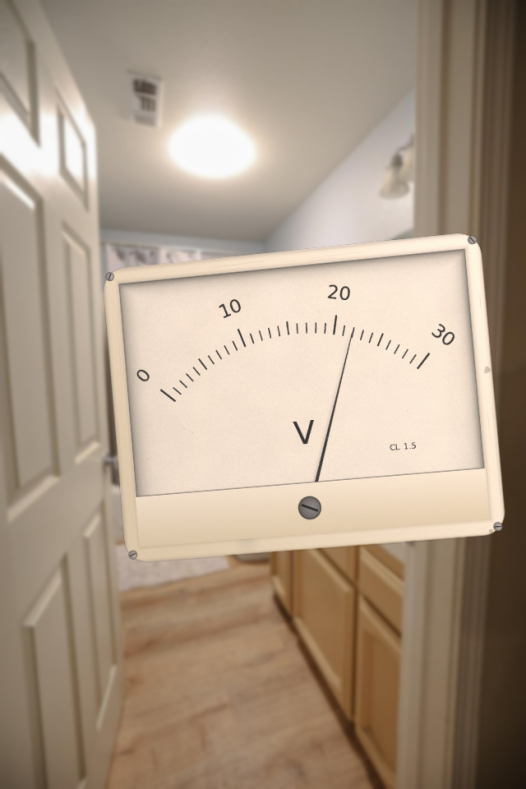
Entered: 22 V
